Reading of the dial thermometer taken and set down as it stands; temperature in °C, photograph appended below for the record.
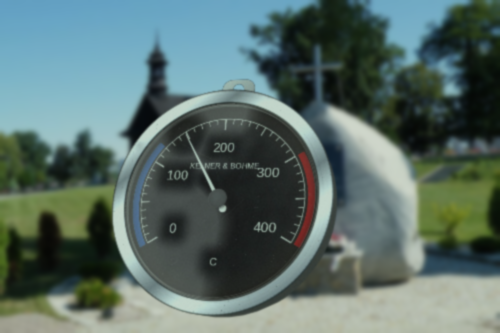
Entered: 150 °C
